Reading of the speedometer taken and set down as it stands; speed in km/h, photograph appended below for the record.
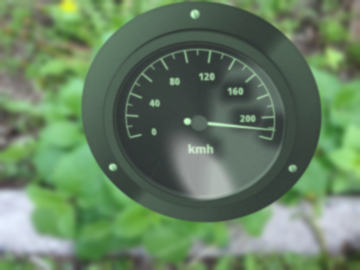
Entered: 210 km/h
